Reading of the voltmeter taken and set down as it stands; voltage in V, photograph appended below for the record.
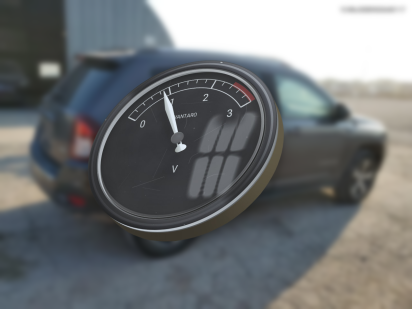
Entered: 0.9 V
